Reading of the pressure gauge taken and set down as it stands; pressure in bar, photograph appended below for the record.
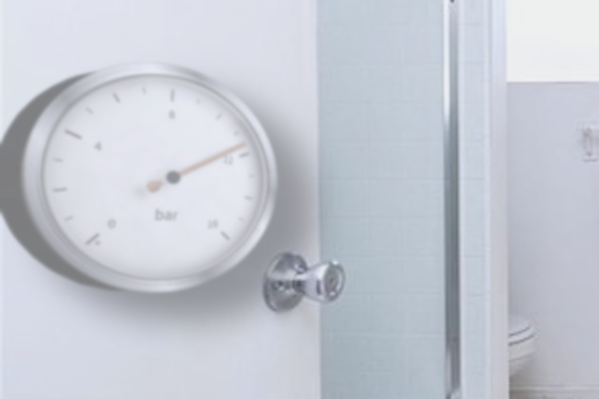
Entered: 11.5 bar
